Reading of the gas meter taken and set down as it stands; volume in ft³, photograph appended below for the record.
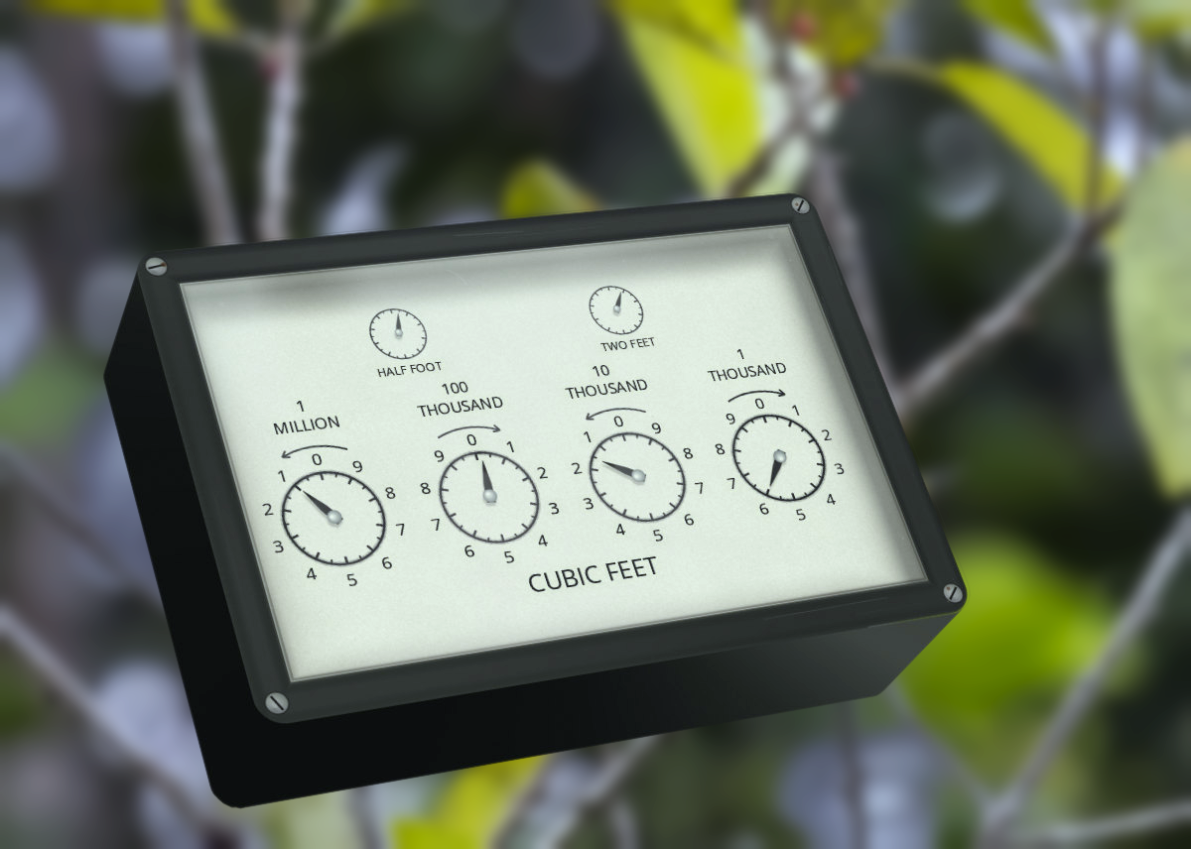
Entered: 101600 ft³
